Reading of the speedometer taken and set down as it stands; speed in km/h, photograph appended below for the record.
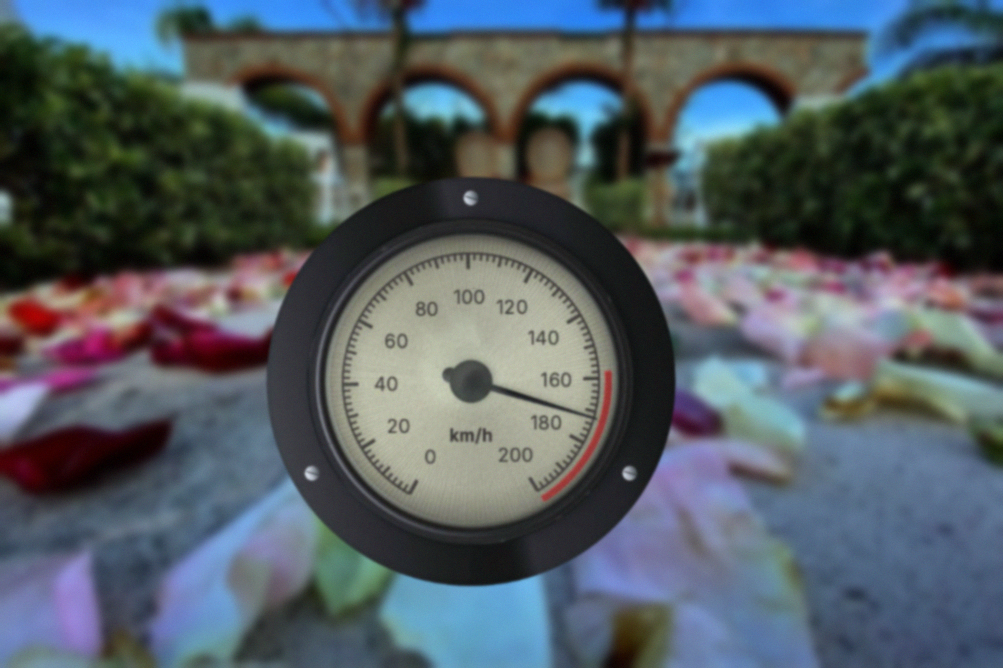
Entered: 172 km/h
